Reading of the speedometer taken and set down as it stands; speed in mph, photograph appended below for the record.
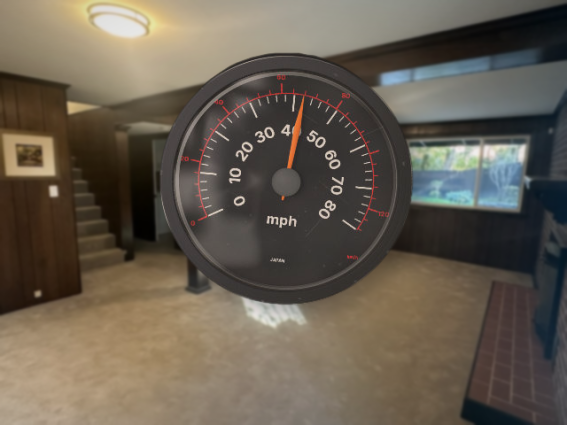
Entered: 42 mph
